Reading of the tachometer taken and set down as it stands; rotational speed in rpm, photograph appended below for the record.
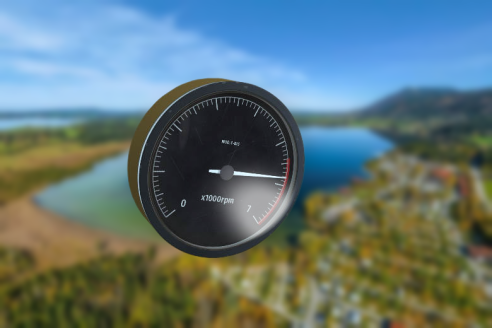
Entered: 5800 rpm
